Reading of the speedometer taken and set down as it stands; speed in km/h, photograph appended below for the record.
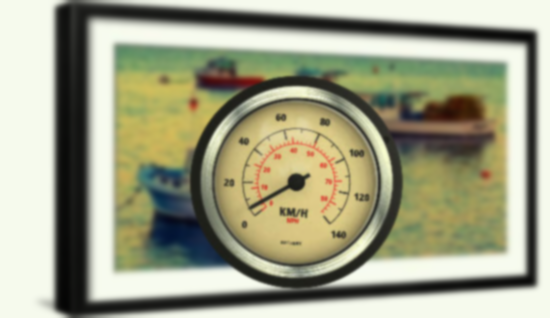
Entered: 5 km/h
